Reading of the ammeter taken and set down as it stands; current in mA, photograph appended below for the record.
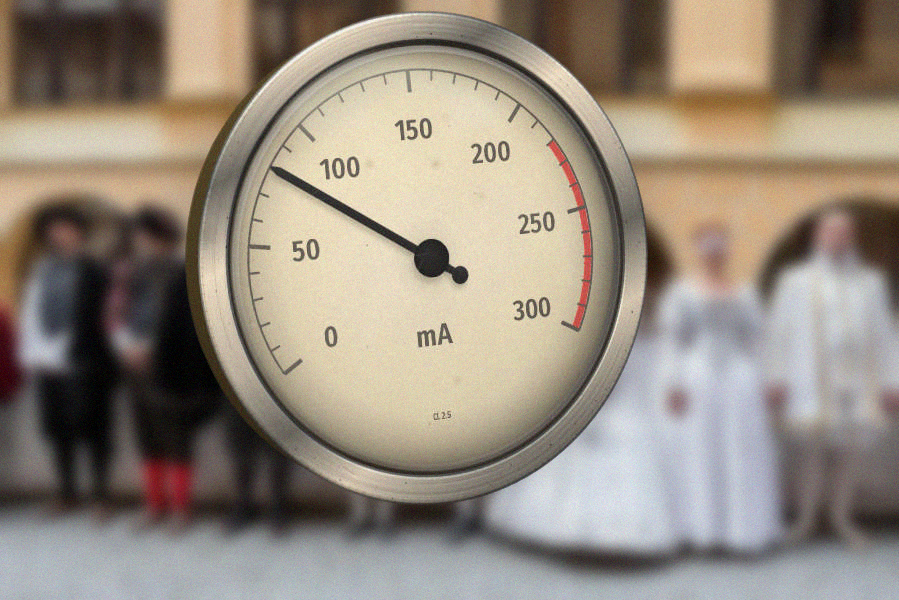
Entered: 80 mA
